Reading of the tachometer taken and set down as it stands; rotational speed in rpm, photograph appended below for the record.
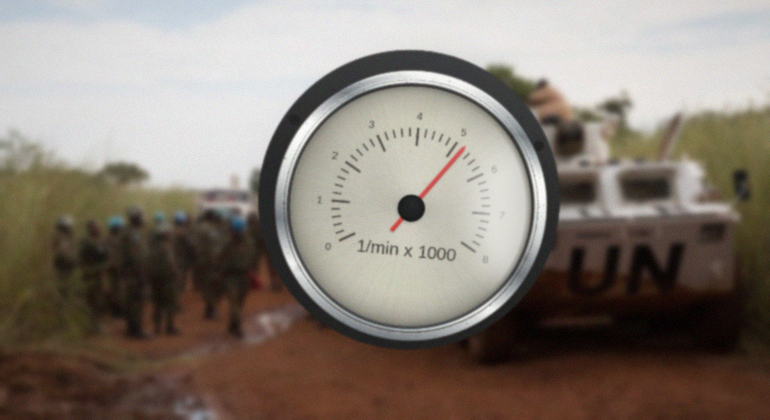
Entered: 5200 rpm
